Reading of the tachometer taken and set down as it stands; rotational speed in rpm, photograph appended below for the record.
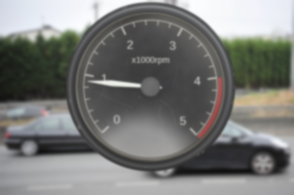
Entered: 900 rpm
